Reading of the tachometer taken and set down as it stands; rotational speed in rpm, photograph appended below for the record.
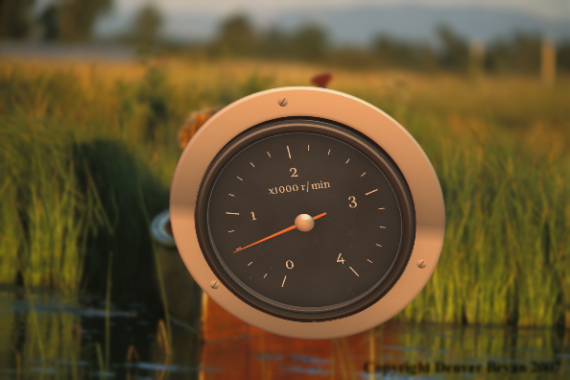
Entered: 600 rpm
